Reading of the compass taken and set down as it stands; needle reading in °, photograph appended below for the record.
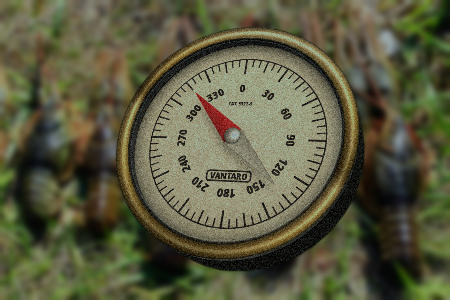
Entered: 315 °
